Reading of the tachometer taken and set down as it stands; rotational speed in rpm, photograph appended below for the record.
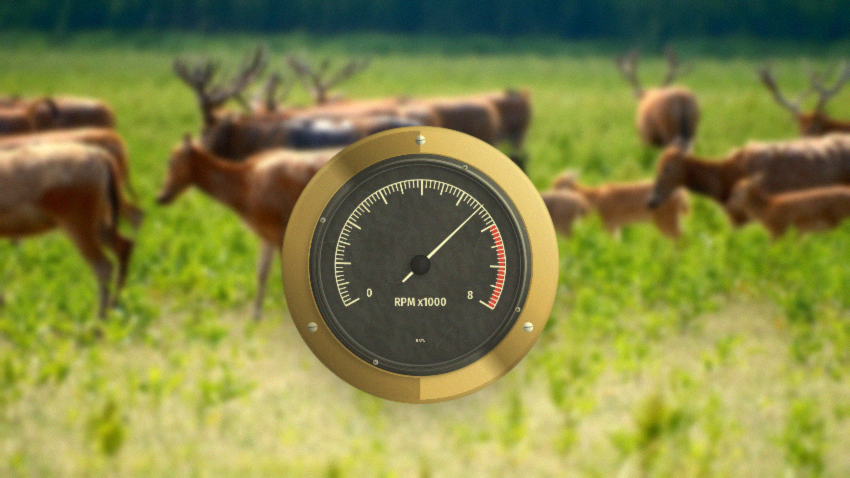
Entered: 5500 rpm
